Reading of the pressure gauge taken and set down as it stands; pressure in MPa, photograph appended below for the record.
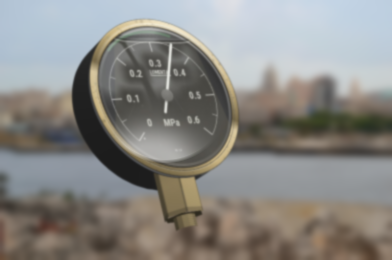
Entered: 0.35 MPa
